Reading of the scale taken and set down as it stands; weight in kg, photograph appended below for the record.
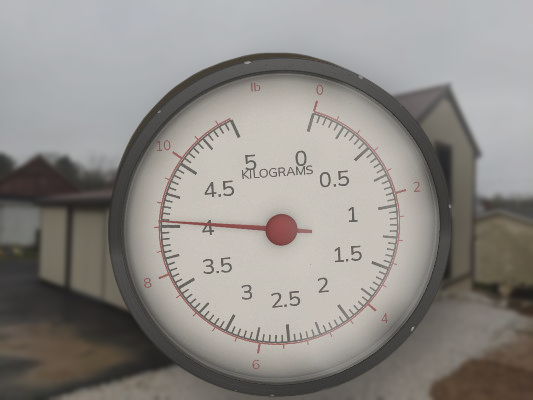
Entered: 4.05 kg
